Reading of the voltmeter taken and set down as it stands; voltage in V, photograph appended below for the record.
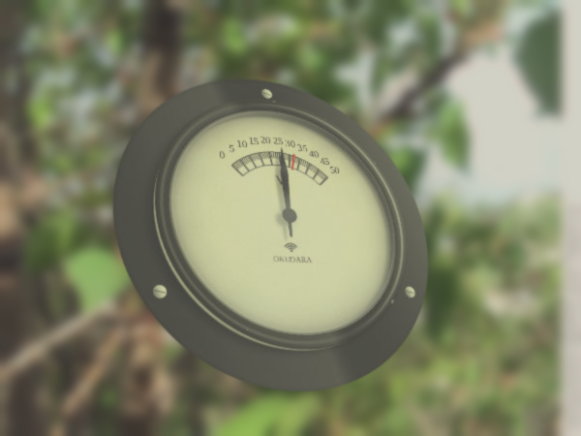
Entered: 25 V
